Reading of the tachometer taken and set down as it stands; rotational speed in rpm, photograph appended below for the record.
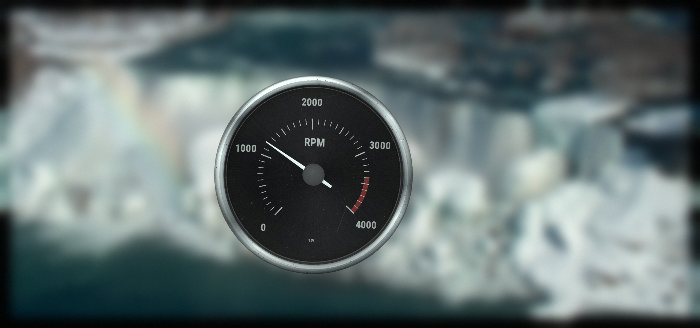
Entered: 1200 rpm
